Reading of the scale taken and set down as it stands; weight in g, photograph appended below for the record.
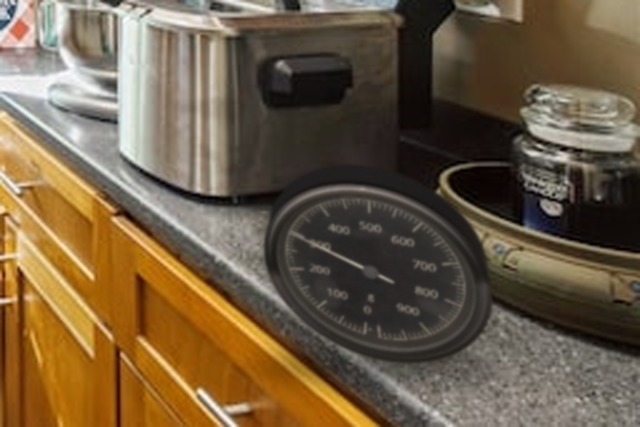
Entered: 300 g
